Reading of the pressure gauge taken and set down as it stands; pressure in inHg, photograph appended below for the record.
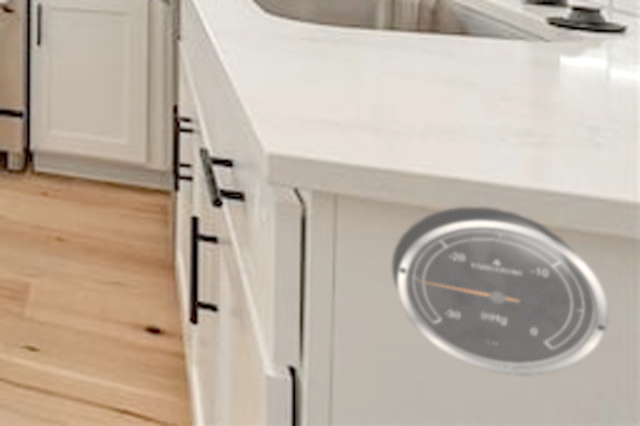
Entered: -25 inHg
